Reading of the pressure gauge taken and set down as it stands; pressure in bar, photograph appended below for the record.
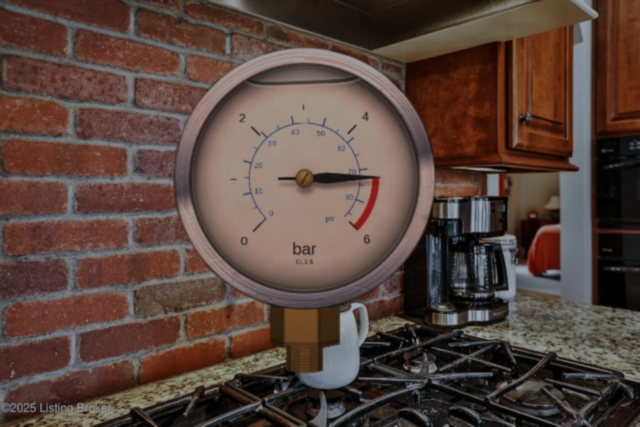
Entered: 5 bar
